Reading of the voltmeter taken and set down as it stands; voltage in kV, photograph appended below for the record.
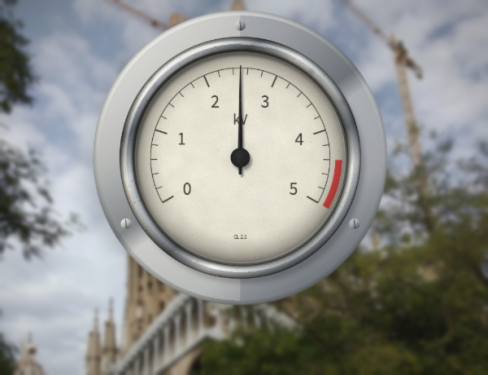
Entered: 2.5 kV
